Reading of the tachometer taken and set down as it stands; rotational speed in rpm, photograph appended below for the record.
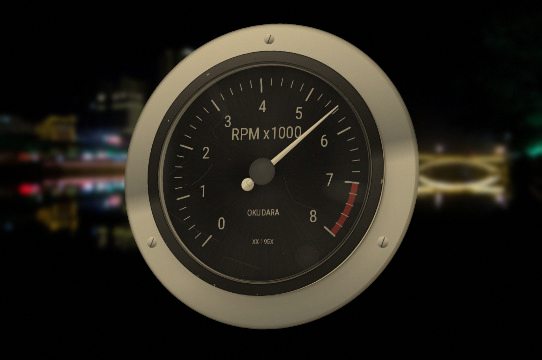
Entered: 5600 rpm
